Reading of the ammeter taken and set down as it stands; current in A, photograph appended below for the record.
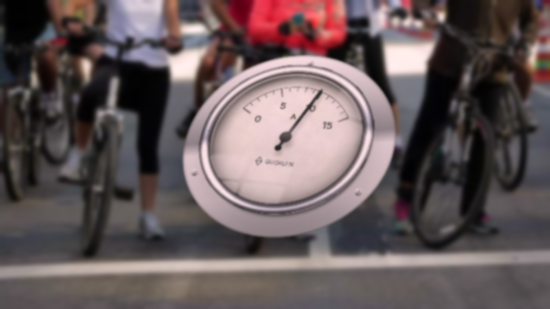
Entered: 10 A
